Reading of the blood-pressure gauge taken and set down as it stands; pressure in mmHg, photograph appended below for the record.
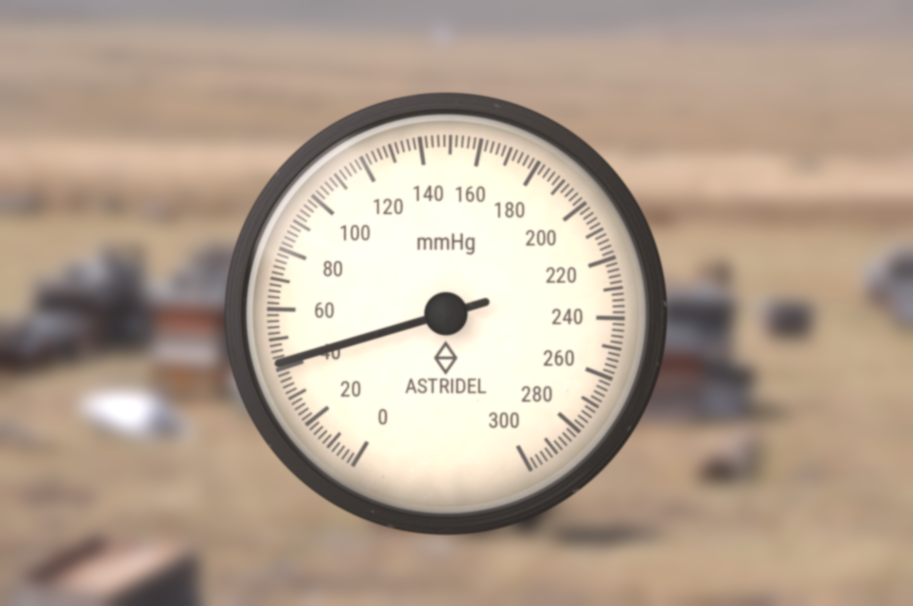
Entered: 42 mmHg
